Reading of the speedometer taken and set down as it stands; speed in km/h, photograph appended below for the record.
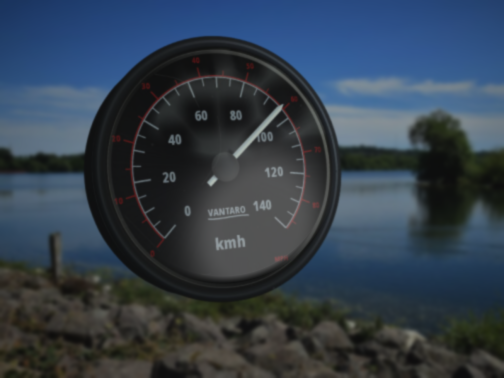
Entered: 95 km/h
